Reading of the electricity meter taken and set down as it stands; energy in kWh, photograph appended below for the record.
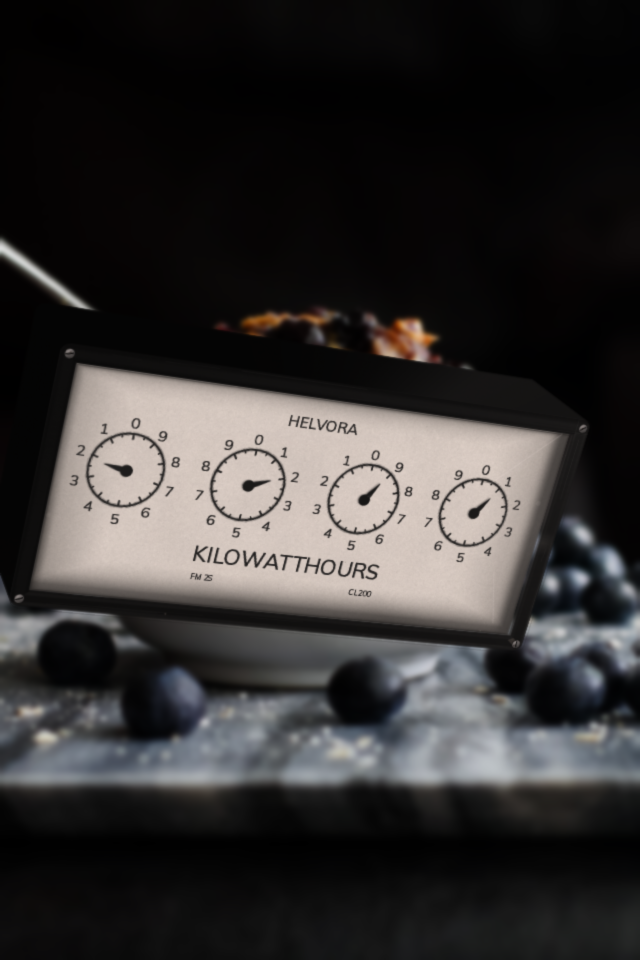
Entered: 2191 kWh
